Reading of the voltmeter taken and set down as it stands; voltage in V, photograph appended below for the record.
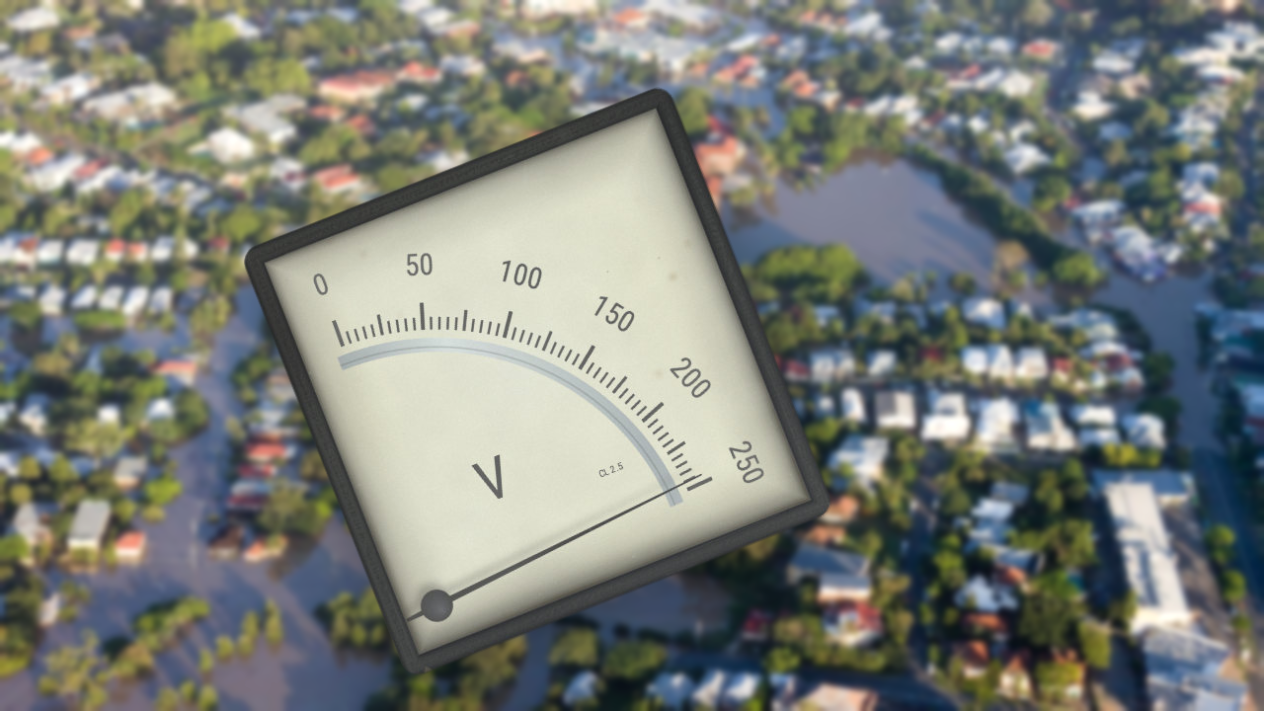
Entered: 245 V
